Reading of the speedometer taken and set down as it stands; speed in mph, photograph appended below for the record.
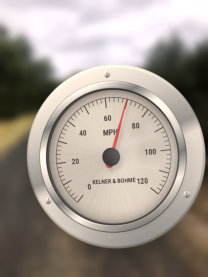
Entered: 70 mph
